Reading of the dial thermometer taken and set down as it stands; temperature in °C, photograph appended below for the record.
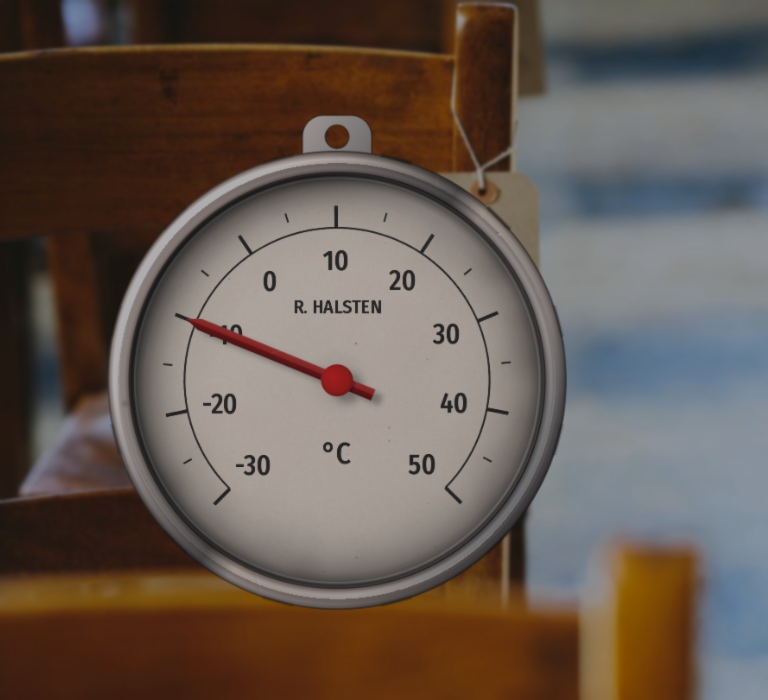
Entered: -10 °C
